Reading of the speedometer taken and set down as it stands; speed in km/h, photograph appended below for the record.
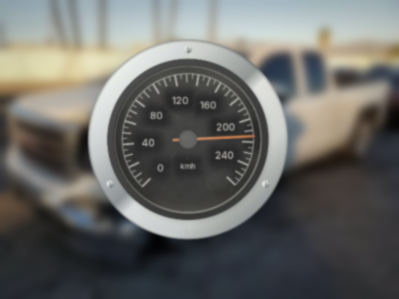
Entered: 215 km/h
